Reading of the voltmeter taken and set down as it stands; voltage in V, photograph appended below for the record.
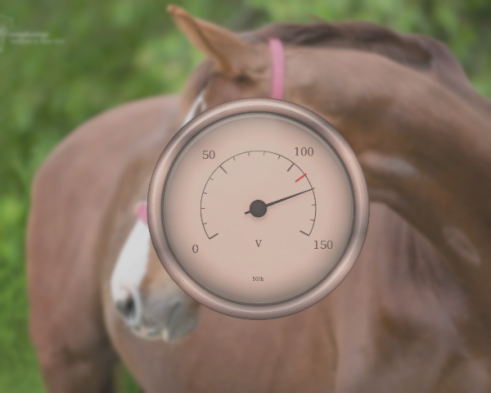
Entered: 120 V
